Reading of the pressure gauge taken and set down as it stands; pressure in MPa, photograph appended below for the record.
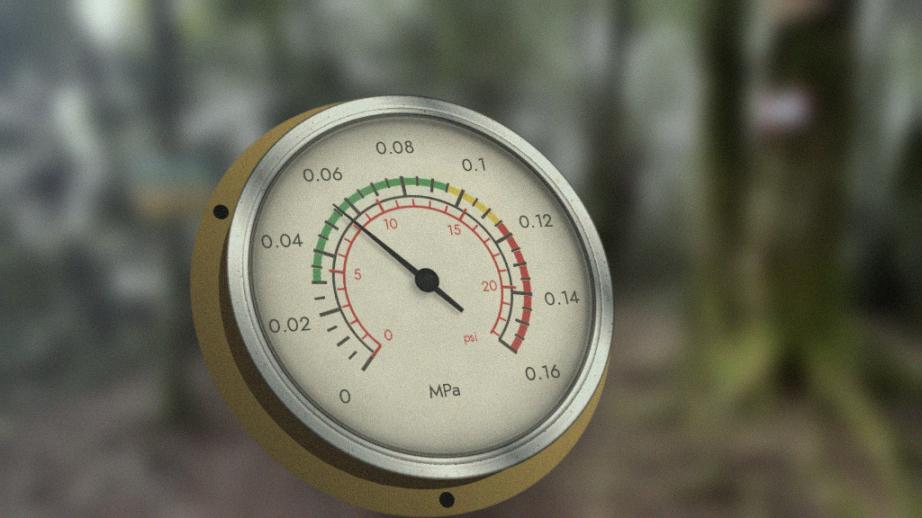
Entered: 0.055 MPa
